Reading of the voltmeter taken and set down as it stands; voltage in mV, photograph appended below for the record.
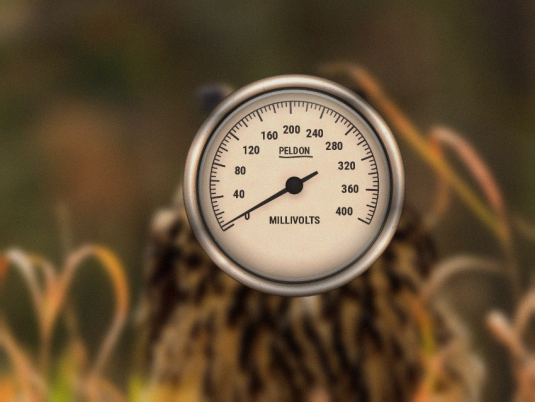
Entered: 5 mV
